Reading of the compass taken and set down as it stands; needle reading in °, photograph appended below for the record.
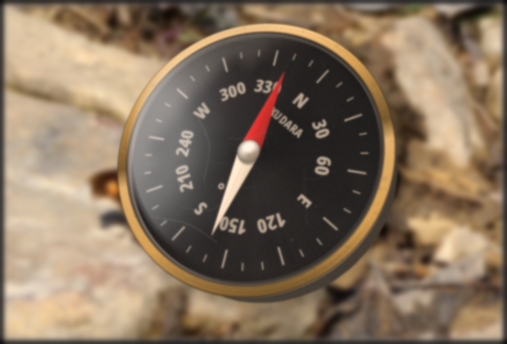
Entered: 340 °
